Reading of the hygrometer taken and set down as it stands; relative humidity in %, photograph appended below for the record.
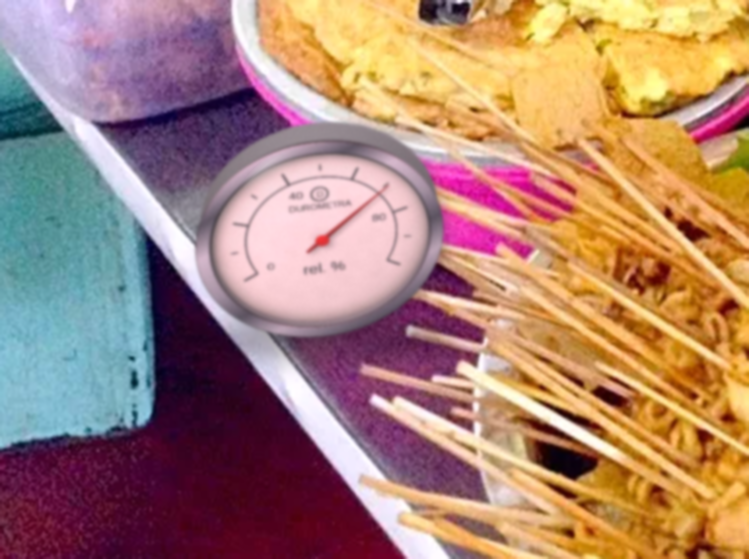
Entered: 70 %
